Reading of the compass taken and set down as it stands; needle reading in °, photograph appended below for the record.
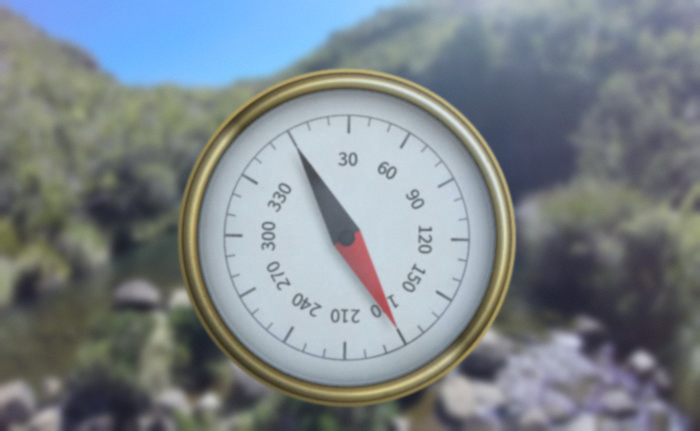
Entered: 180 °
